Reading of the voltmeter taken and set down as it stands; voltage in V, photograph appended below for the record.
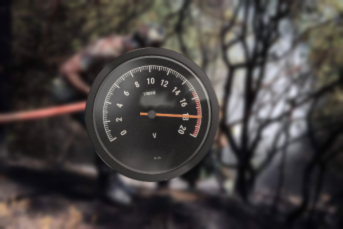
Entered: 18 V
